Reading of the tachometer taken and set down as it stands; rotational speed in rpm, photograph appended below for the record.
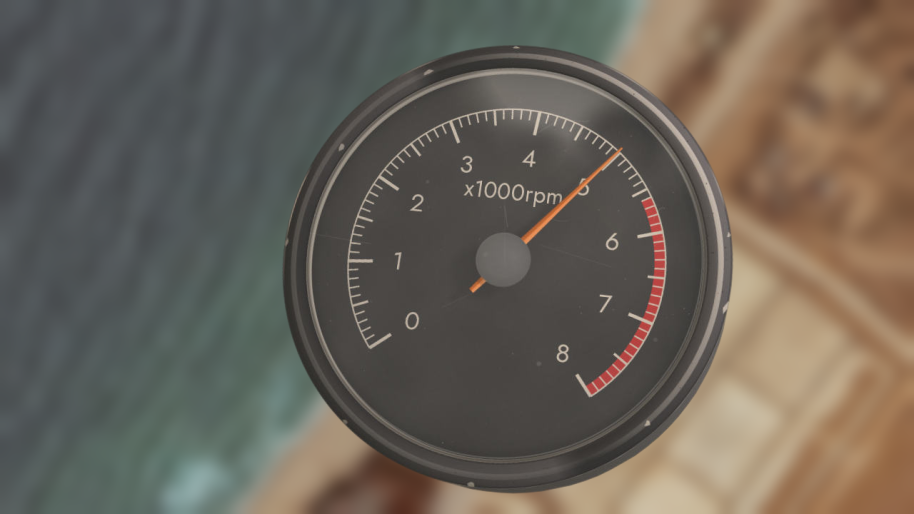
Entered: 5000 rpm
